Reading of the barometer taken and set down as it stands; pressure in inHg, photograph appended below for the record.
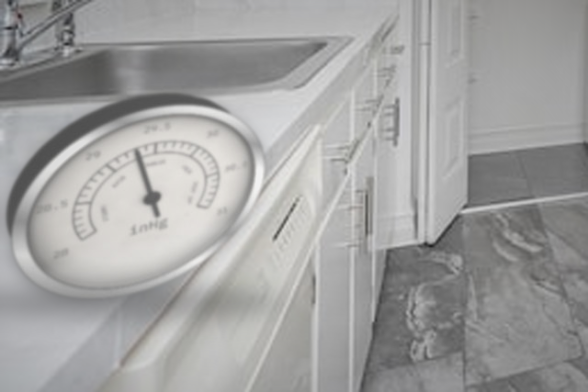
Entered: 29.3 inHg
